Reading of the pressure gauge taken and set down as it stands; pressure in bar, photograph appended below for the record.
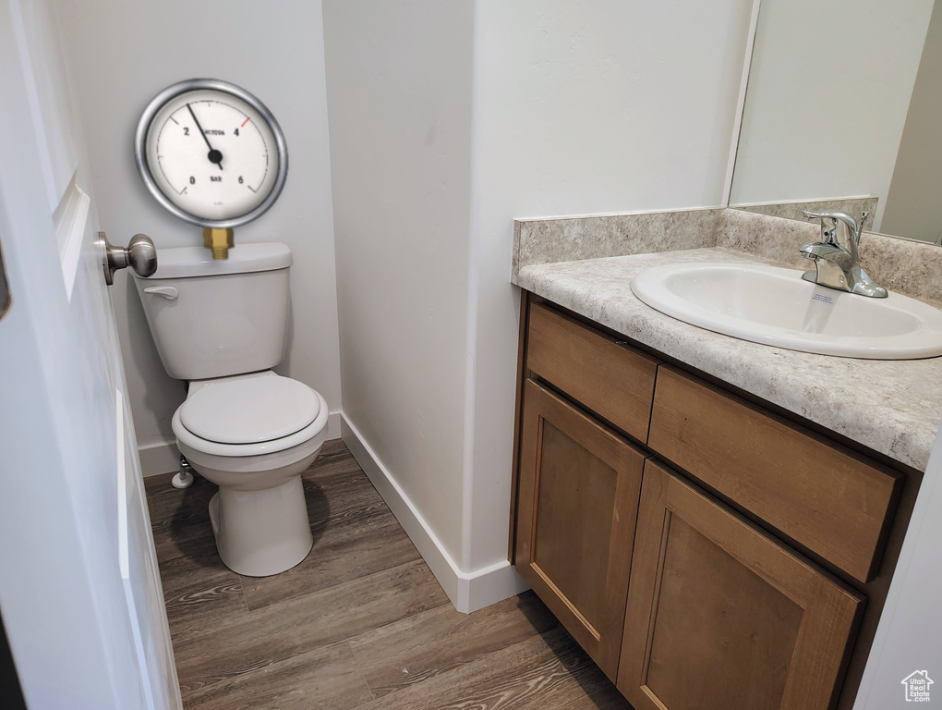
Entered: 2.5 bar
